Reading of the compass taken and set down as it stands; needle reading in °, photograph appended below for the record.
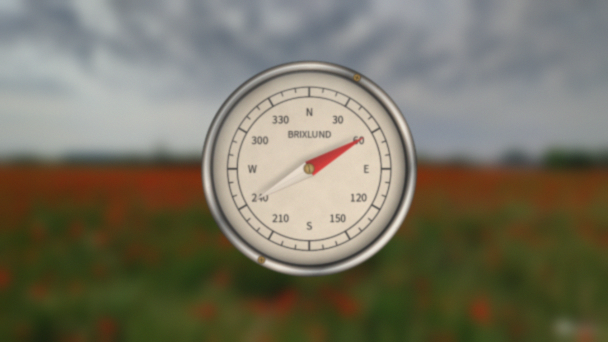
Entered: 60 °
